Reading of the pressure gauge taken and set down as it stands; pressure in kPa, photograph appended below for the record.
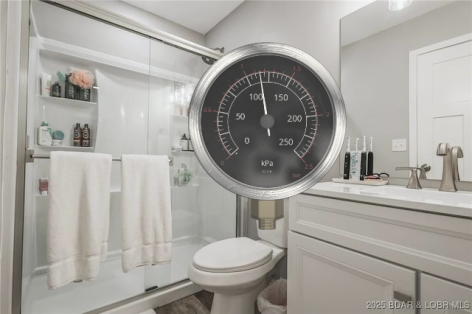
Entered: 115 kPa
